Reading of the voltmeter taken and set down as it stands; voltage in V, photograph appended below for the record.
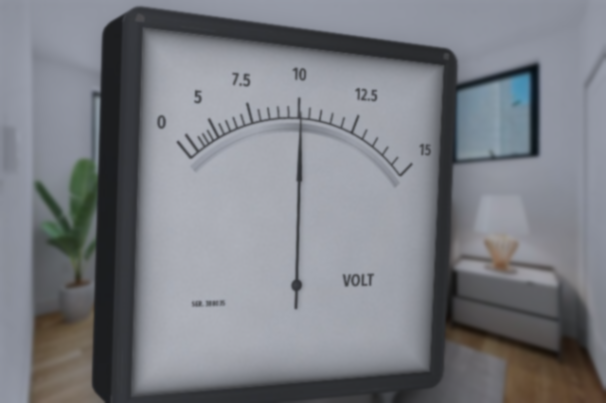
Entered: 10 V
